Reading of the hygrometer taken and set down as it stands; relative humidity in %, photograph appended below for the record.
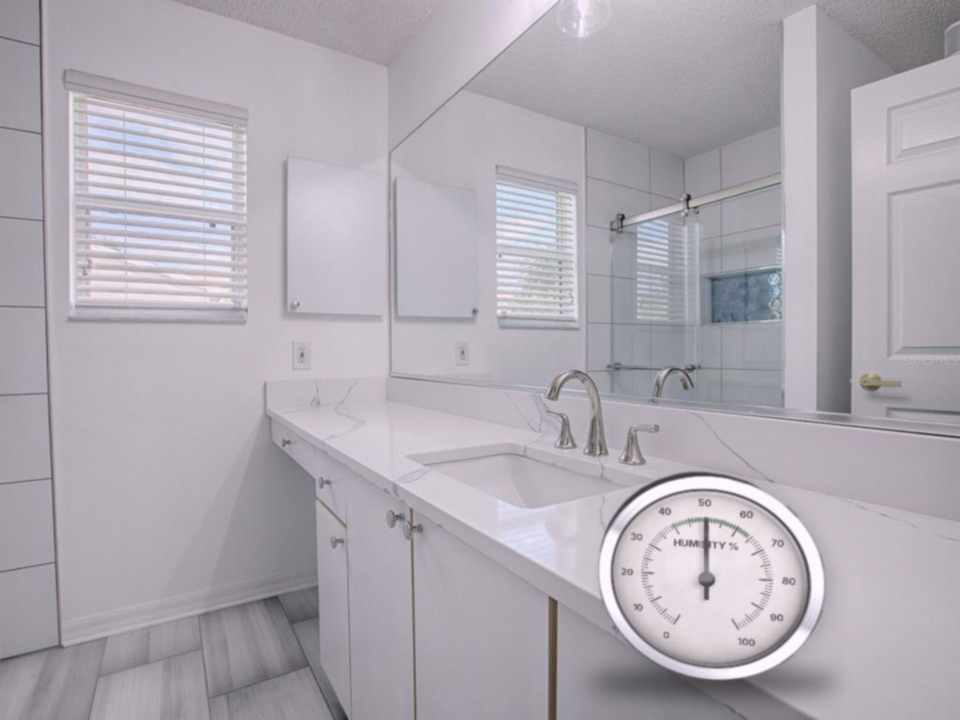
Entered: 50 %
